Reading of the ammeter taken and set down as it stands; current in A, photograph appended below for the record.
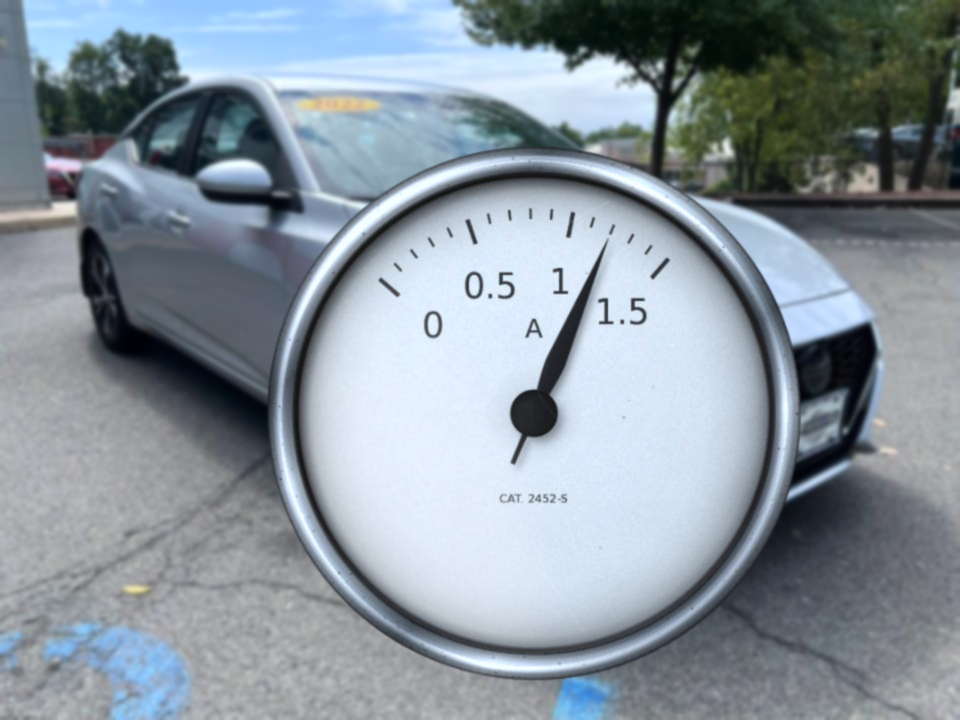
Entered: 1.2 A
